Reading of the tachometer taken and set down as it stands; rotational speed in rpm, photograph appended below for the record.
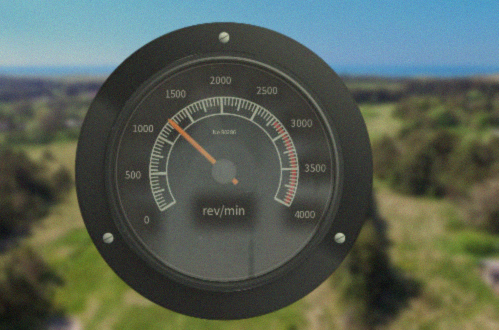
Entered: 1250 rpm
